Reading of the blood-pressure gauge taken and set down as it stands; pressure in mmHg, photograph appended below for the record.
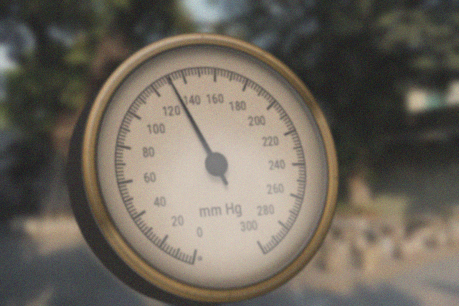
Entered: 130 mmHg
